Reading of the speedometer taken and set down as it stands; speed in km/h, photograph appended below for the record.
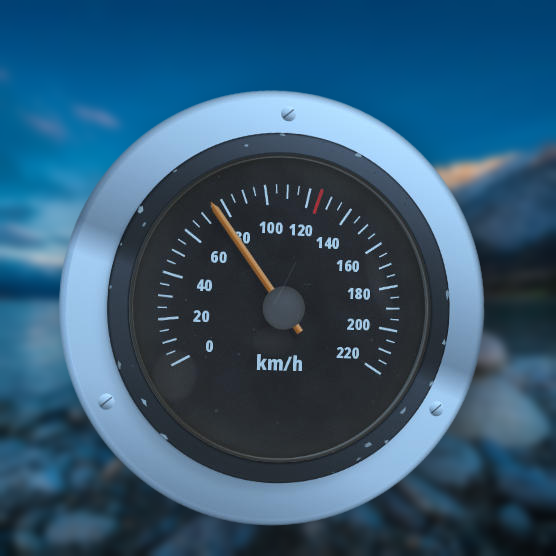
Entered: 75 km/h
